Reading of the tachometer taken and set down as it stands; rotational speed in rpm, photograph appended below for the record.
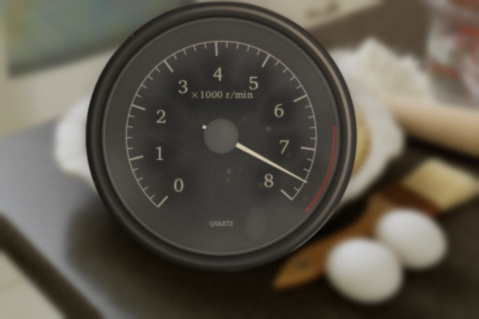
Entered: 7600 rpm
